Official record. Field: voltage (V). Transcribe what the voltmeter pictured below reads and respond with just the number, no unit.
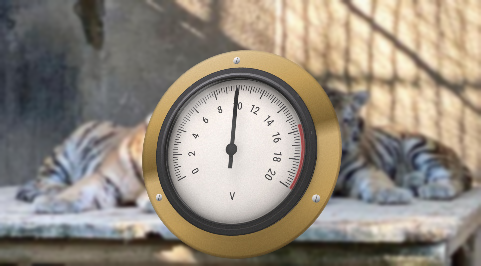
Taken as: 10
